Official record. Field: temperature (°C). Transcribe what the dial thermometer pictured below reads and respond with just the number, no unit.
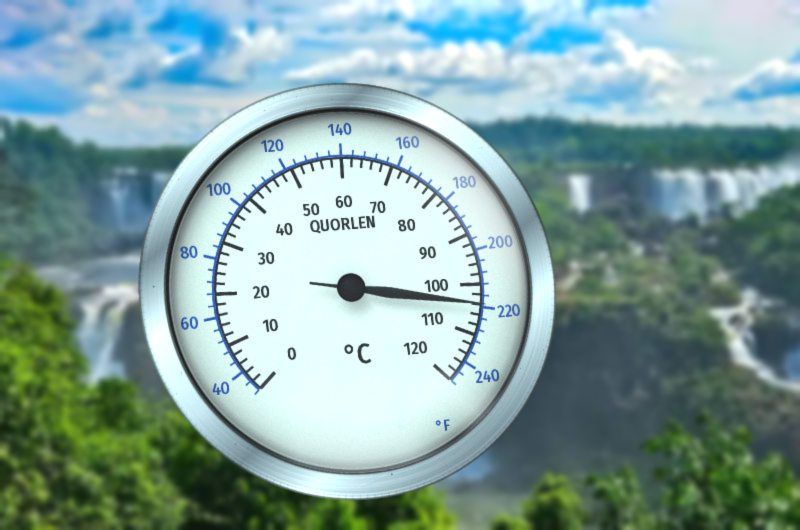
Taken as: 104
